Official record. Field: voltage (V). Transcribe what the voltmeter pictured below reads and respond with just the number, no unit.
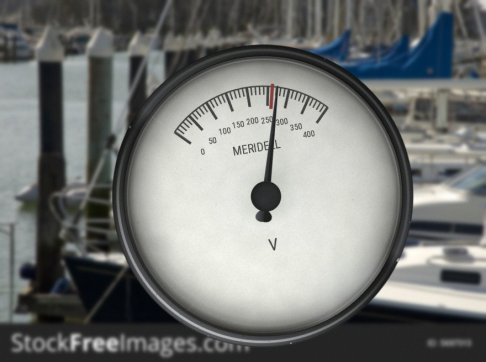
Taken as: 270
